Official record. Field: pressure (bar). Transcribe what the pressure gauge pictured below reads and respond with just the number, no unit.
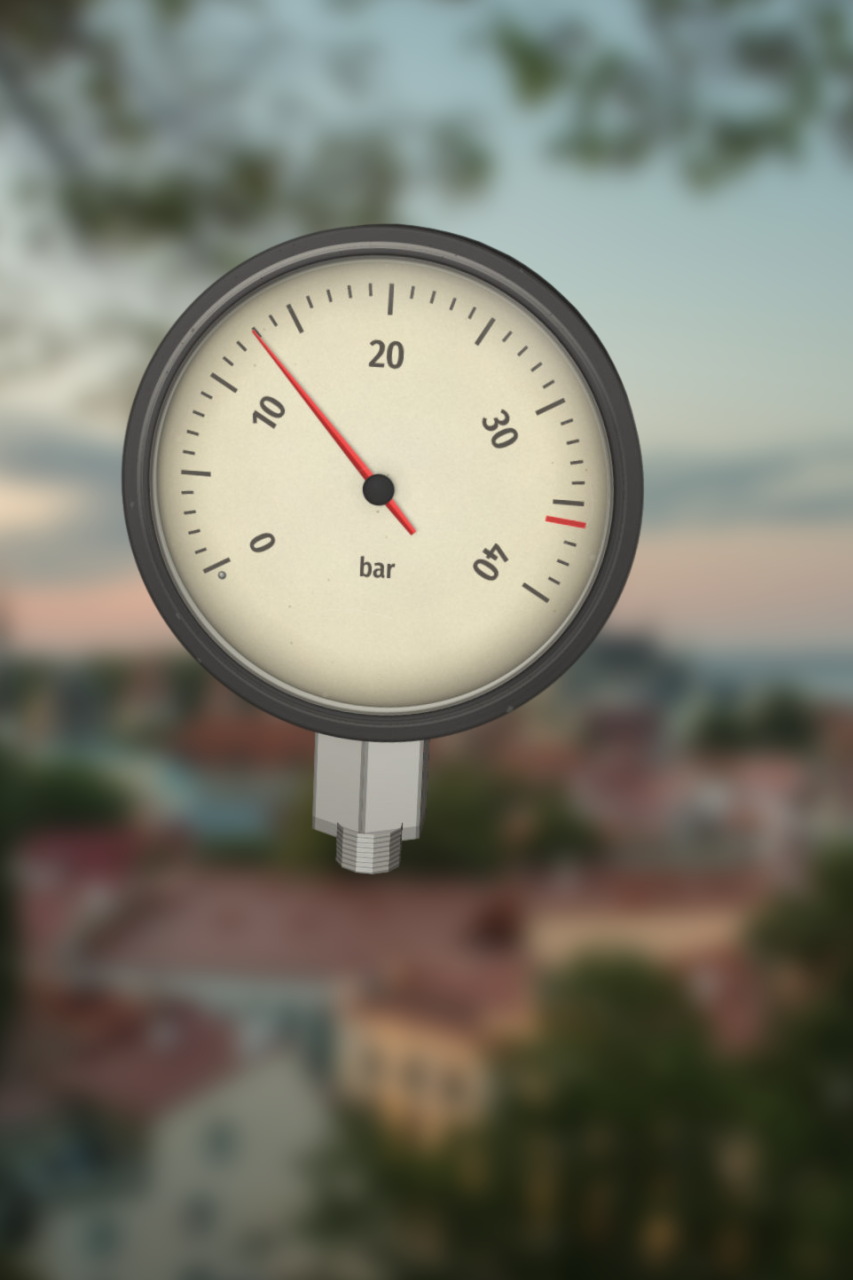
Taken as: 13
